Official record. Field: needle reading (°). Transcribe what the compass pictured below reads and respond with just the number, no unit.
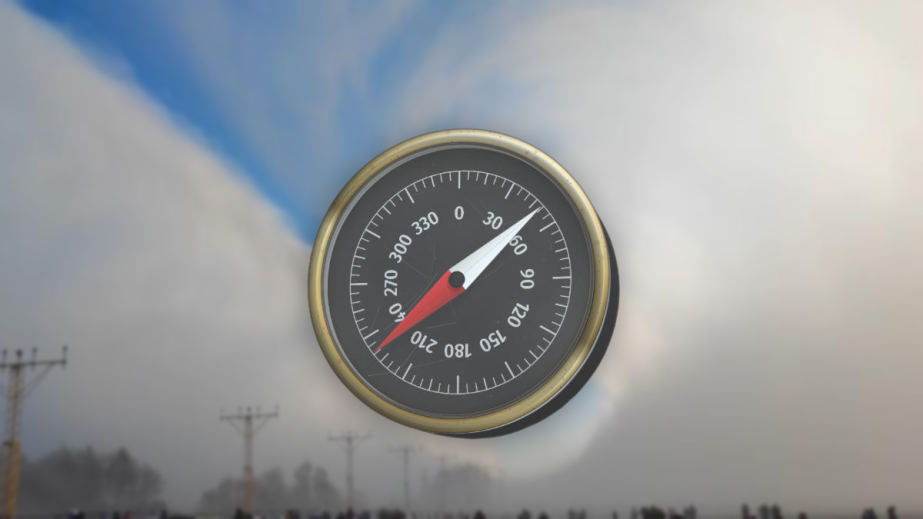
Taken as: 230
